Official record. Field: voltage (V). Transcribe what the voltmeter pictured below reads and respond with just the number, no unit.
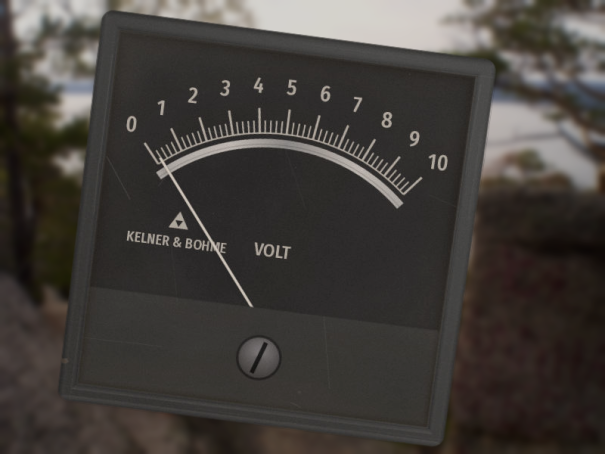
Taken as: 0.2
